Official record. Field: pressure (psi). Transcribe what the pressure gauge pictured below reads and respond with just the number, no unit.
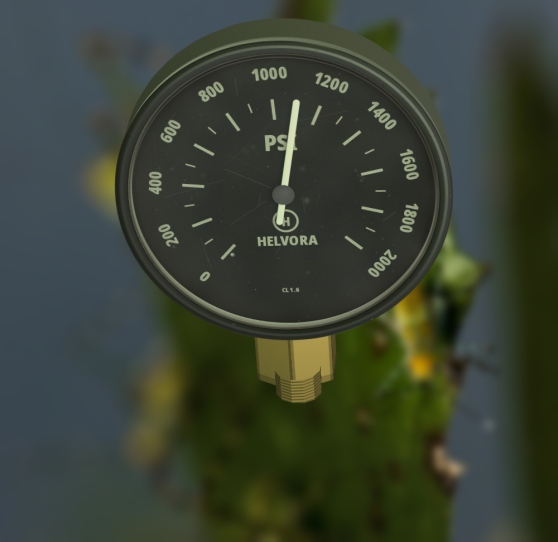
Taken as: 1100
